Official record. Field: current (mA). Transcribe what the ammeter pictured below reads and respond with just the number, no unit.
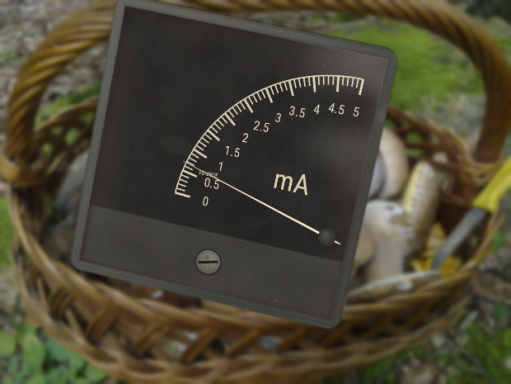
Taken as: 0.7
